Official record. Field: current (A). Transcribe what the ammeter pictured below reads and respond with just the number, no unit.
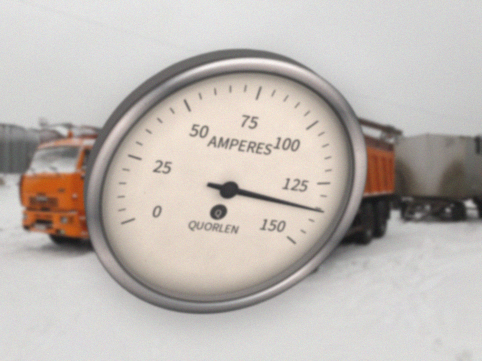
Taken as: 135
